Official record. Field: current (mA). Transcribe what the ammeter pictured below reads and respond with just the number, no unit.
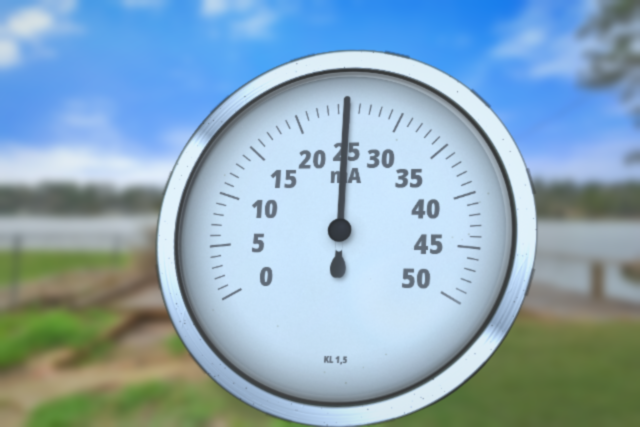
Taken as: 25
